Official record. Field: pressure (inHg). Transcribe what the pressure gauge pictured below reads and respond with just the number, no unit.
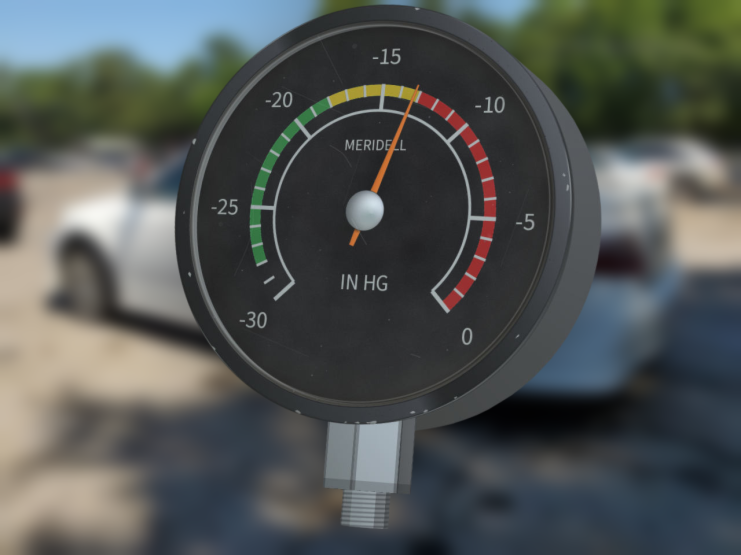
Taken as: -13
